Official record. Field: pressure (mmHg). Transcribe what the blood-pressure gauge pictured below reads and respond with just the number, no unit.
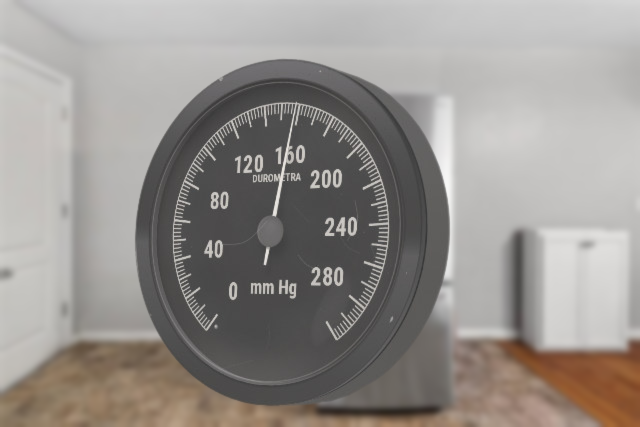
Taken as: 160
